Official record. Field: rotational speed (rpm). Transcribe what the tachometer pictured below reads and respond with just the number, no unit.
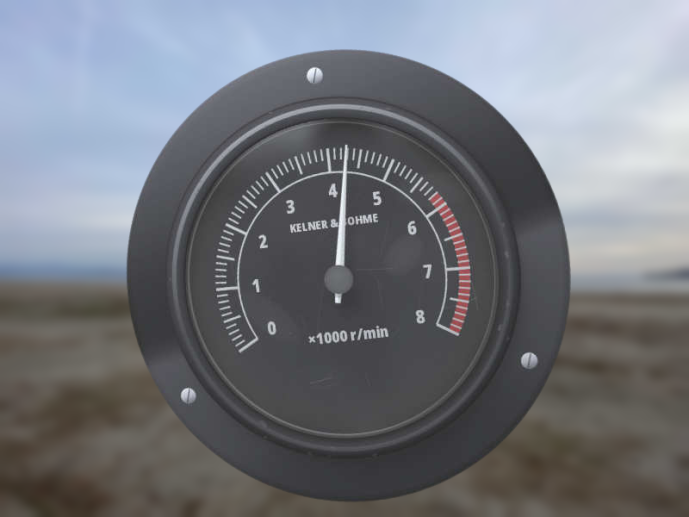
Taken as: 4300
